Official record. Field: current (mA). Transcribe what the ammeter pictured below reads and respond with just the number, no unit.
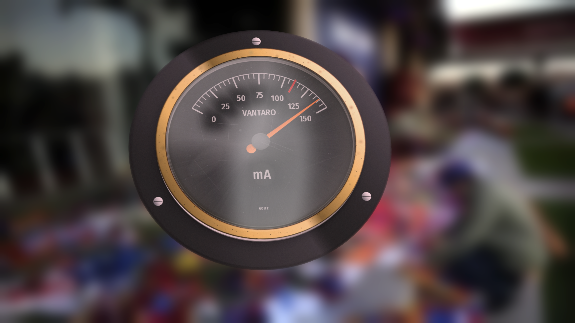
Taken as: 140
